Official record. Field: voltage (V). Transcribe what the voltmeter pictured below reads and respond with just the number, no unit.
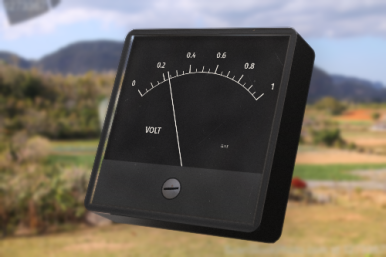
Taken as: 0.25
